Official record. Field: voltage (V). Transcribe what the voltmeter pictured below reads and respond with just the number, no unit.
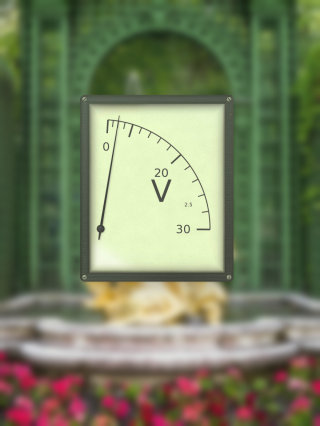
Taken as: 6
